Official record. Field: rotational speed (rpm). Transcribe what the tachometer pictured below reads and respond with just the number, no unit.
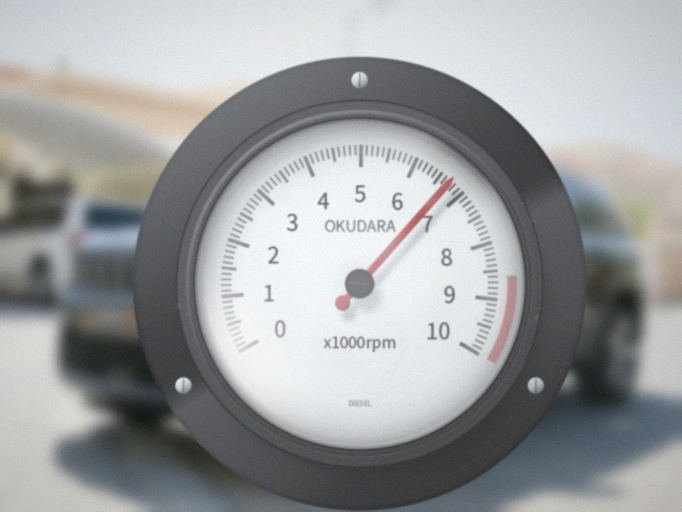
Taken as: 6700
